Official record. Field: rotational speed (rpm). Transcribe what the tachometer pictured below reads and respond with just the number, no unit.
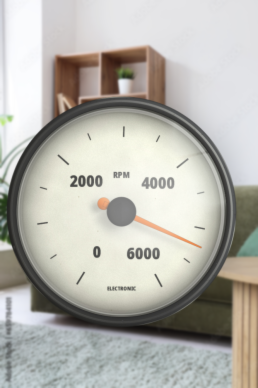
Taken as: 5250
